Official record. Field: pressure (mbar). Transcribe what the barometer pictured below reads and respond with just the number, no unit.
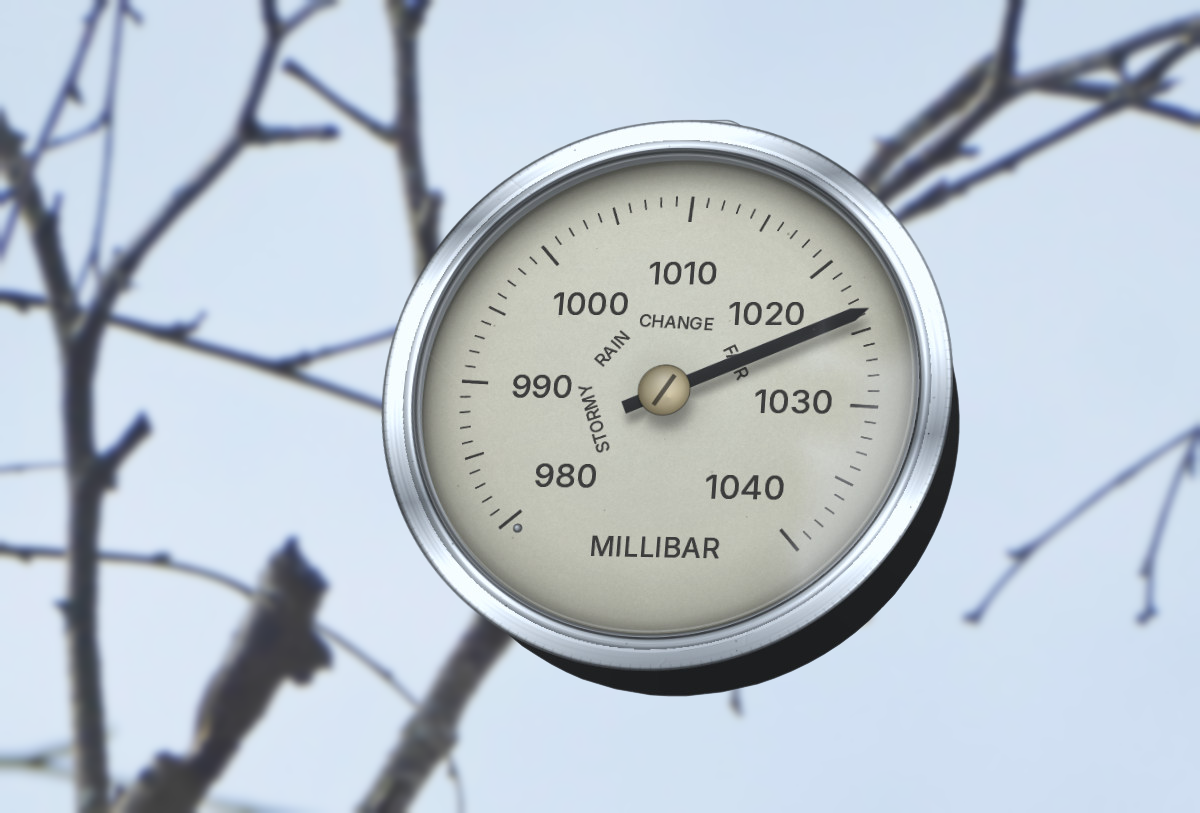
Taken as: 1024
